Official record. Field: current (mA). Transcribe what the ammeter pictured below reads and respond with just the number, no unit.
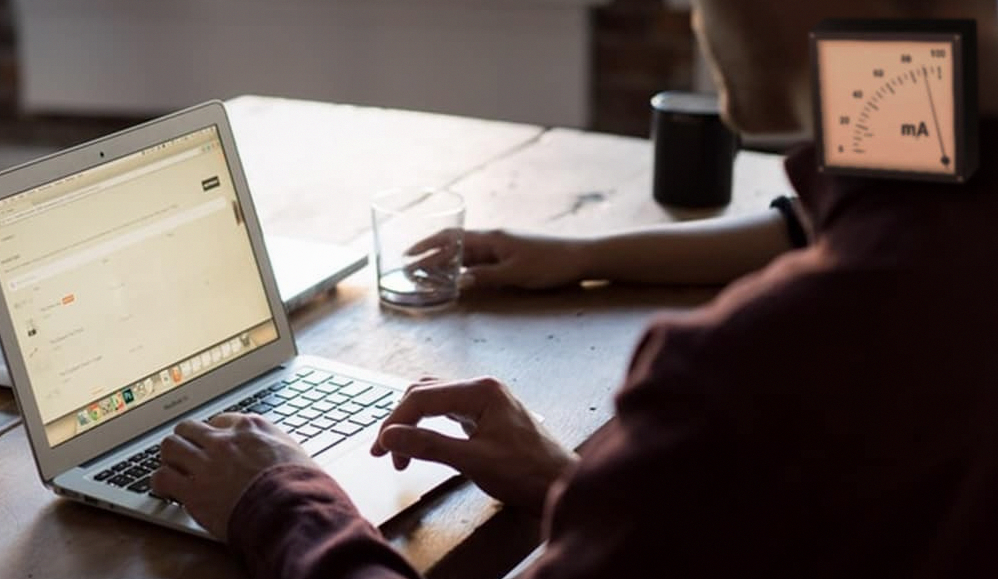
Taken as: 90
